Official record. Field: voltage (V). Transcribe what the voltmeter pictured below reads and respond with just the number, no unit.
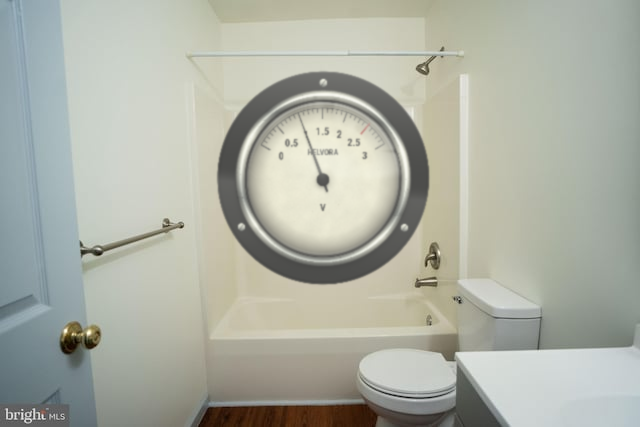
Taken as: 1
